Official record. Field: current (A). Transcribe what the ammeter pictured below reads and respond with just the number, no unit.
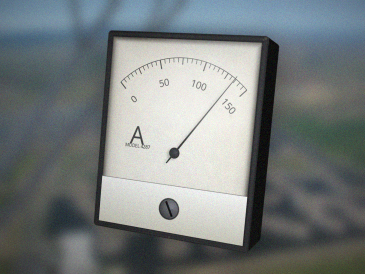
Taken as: 135
